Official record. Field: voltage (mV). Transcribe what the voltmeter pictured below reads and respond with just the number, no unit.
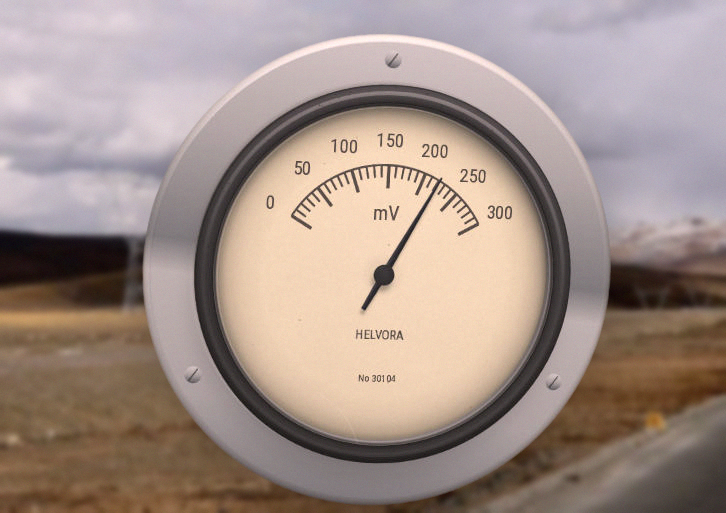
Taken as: 220
